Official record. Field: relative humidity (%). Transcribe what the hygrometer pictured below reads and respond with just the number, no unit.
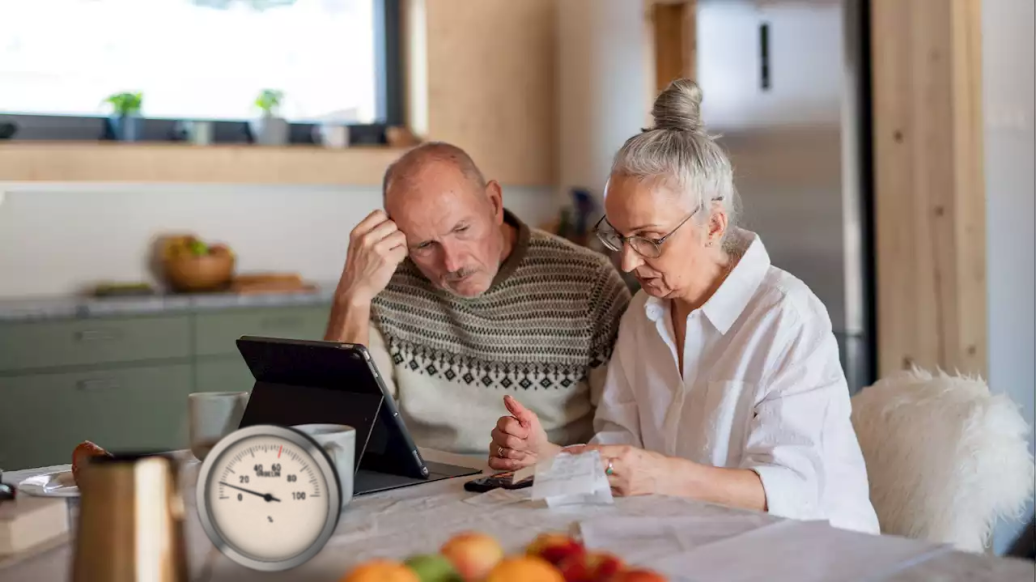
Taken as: 10
